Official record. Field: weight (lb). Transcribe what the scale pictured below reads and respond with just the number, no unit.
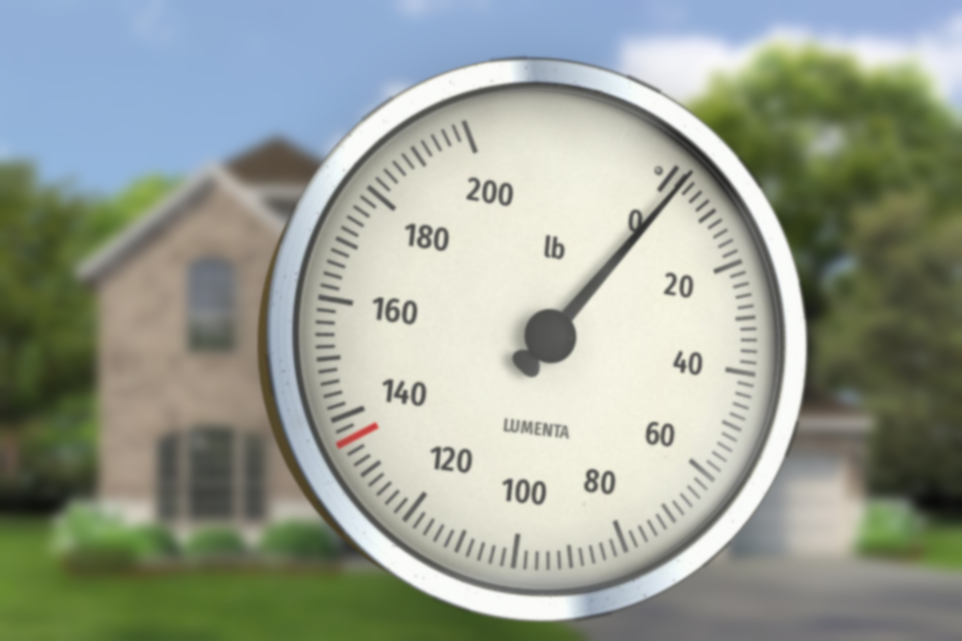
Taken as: 2
